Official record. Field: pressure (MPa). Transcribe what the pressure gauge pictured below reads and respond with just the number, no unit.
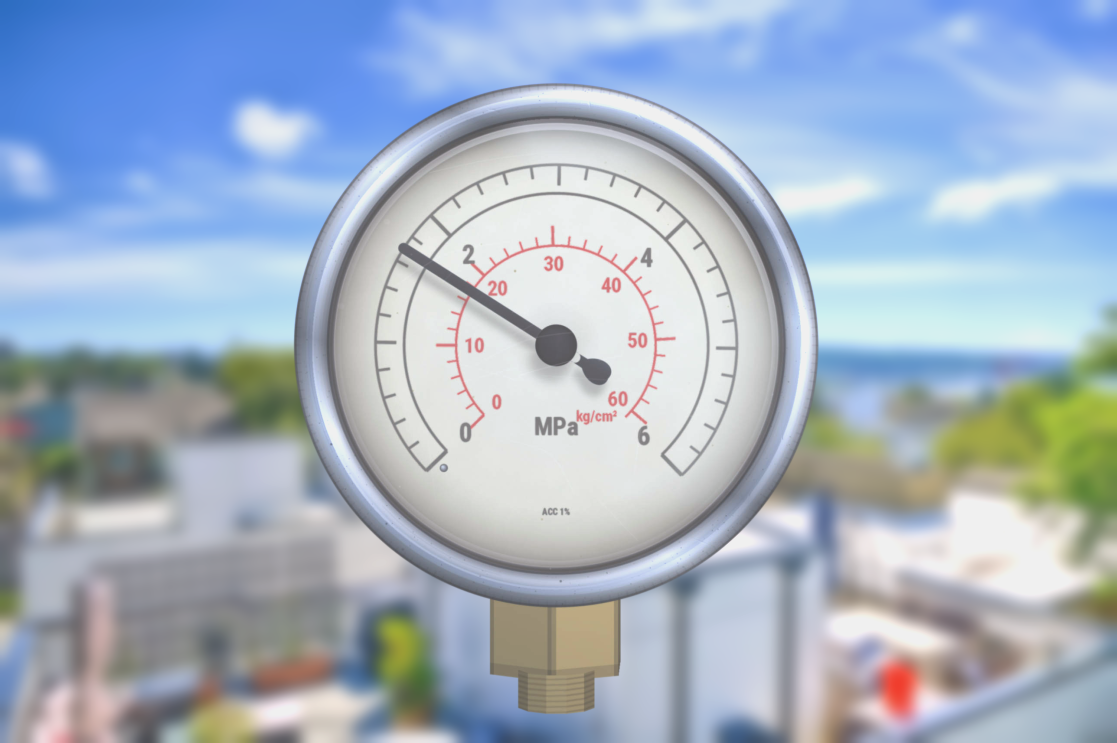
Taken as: 1.7
